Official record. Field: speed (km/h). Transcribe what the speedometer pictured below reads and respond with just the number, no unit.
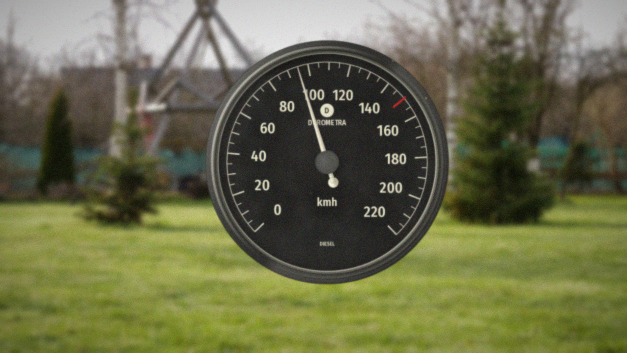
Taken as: 95
